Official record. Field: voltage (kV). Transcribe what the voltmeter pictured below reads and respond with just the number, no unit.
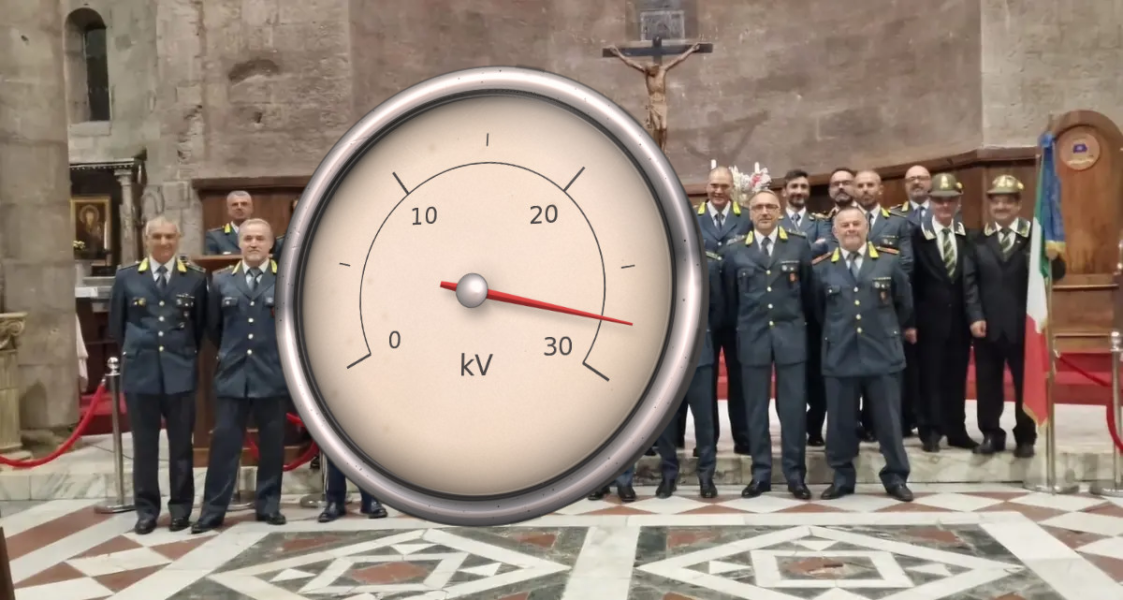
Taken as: 27.5
